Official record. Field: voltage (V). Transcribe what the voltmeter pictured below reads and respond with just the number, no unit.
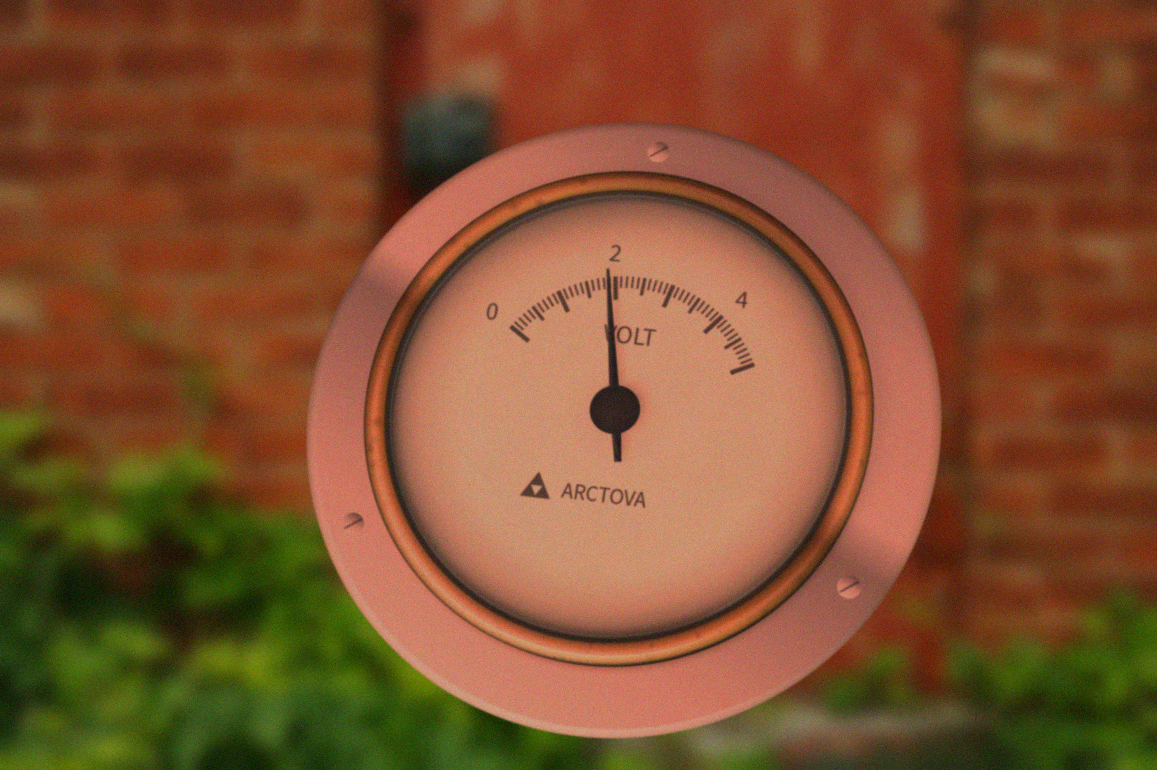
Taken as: 1.9
